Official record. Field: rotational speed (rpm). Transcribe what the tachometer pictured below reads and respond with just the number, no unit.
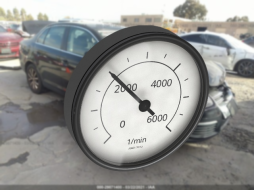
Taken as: 2000
